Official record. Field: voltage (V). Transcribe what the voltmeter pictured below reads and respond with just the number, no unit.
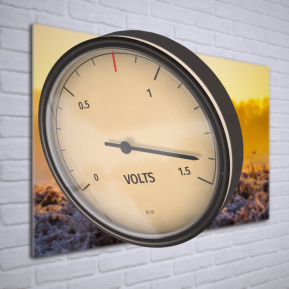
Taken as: 1.4
